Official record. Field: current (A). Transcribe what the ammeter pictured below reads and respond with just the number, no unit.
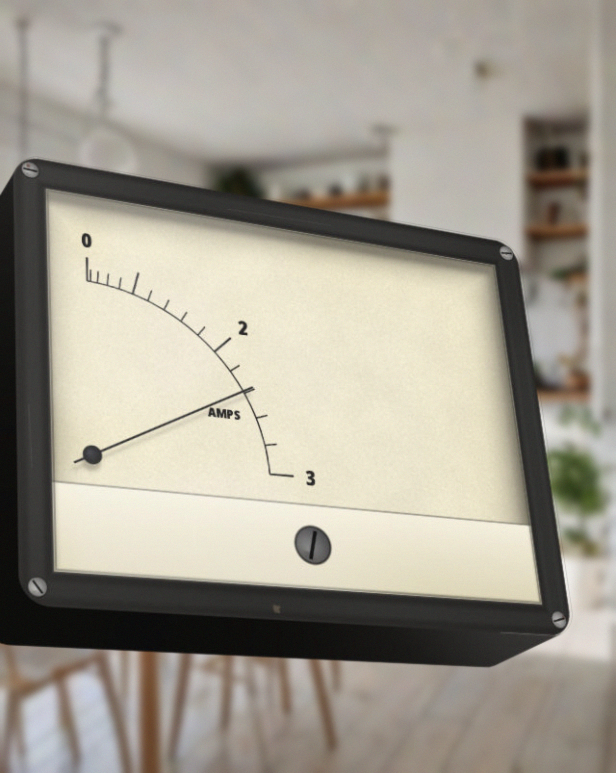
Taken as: 2.4
